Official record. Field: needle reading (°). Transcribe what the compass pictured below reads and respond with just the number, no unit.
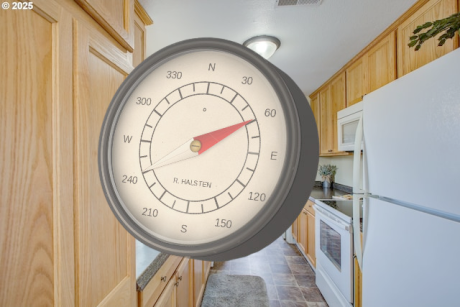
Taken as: 60
